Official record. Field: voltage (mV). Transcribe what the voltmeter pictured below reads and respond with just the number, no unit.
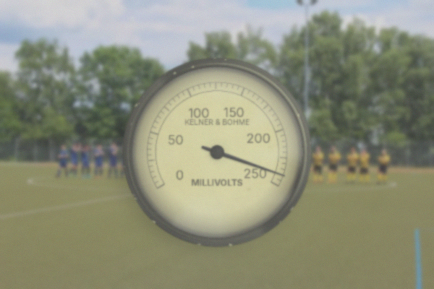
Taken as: 240
